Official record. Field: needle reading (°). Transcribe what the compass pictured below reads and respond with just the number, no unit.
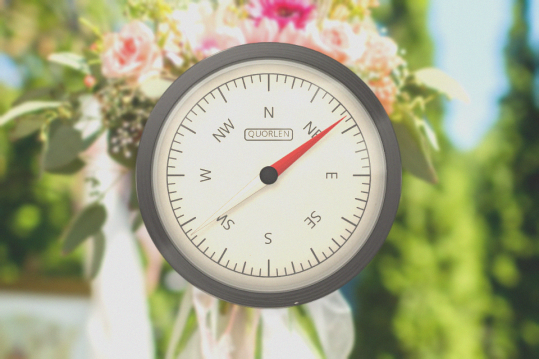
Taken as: 52.5
